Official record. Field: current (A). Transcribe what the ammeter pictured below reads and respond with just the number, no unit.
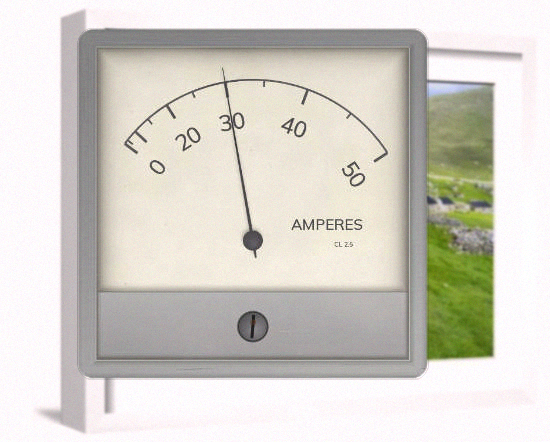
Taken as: 30
